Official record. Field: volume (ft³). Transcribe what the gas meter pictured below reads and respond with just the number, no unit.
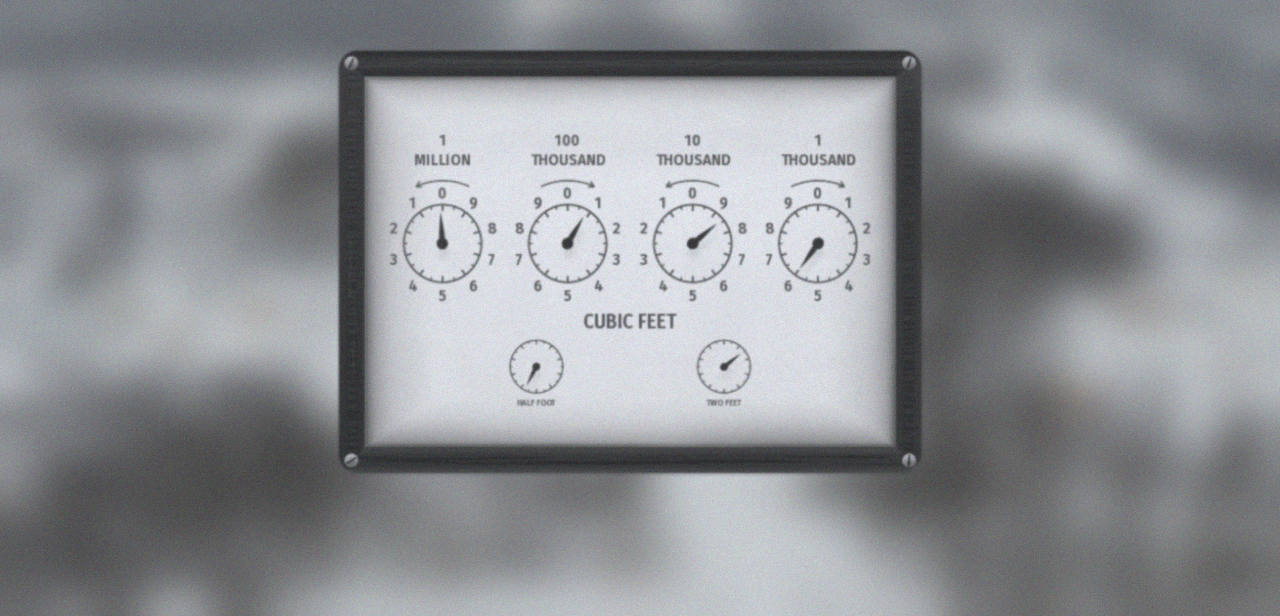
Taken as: 8600
